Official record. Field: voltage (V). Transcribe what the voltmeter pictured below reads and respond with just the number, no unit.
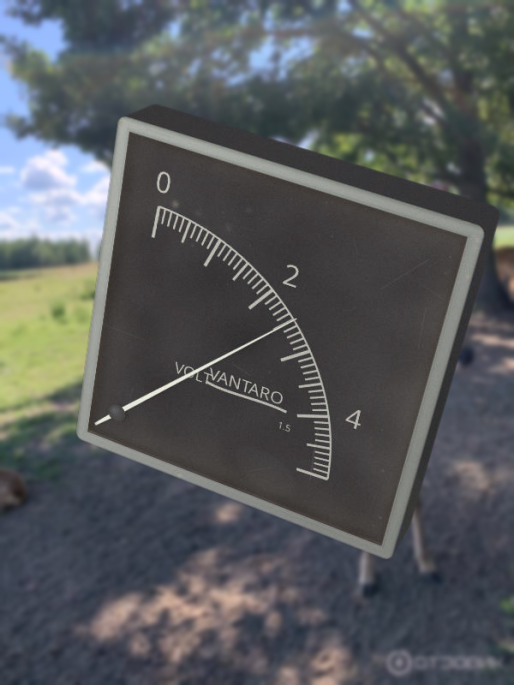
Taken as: 2.5
